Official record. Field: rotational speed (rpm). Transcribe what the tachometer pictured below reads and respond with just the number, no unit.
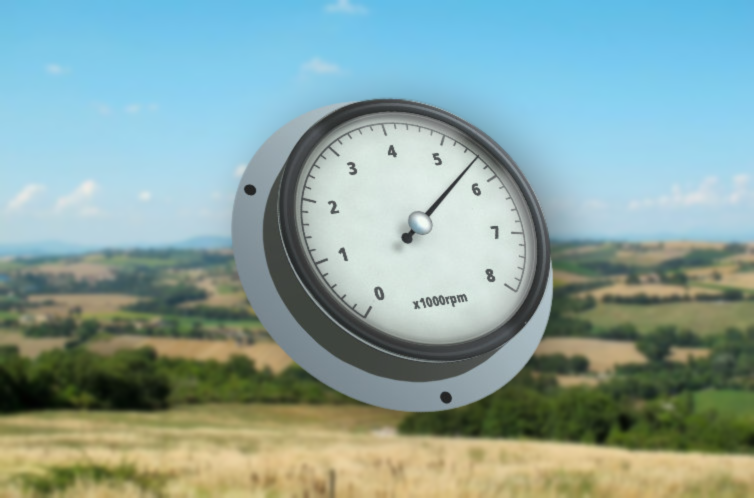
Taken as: 5600
